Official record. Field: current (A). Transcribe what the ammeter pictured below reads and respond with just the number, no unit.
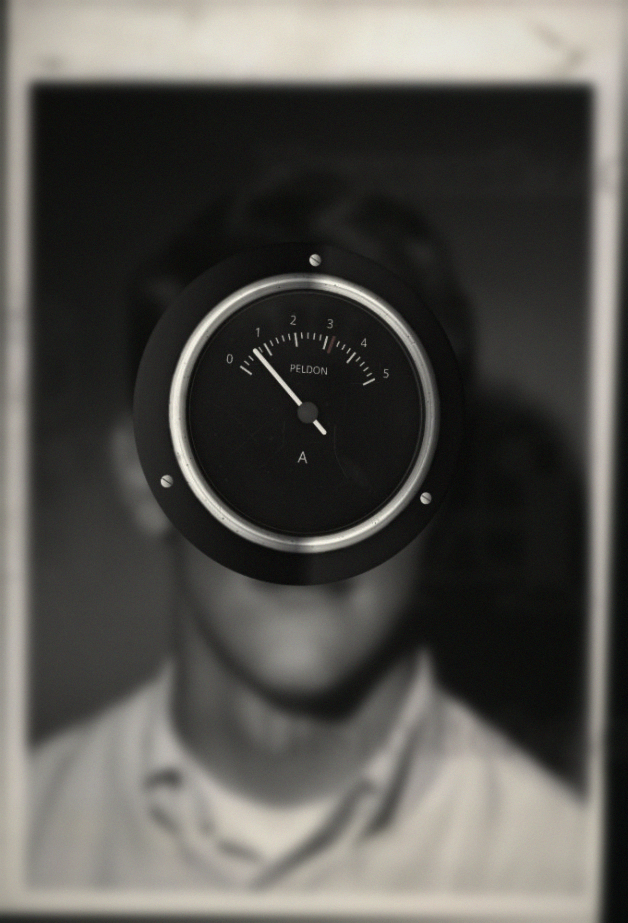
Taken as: 0.6
